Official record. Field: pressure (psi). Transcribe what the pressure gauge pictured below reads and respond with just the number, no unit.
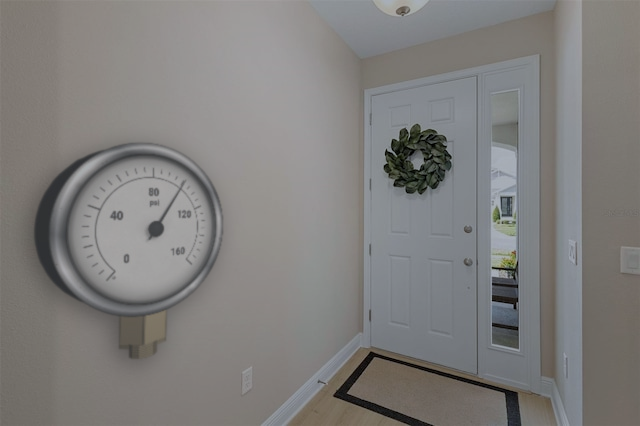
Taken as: 100
